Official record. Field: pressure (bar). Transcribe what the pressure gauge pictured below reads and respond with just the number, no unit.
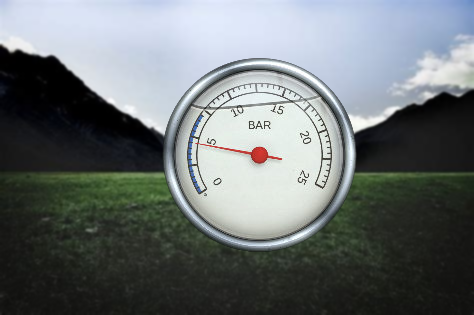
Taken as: 4.5
